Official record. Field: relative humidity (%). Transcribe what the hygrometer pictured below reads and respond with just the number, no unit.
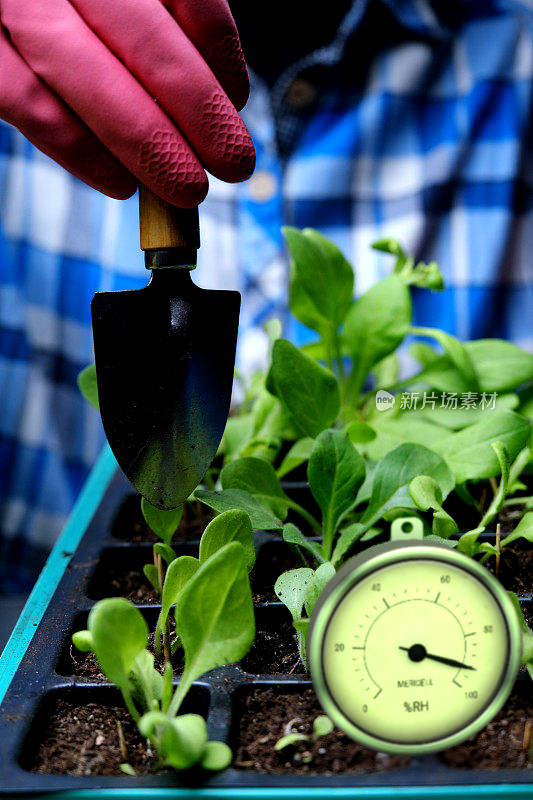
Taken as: 92
